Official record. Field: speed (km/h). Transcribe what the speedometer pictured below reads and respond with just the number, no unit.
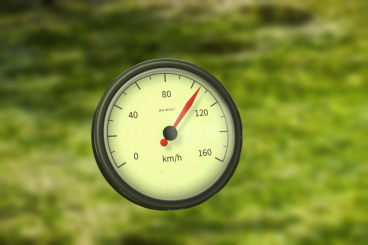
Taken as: 105
